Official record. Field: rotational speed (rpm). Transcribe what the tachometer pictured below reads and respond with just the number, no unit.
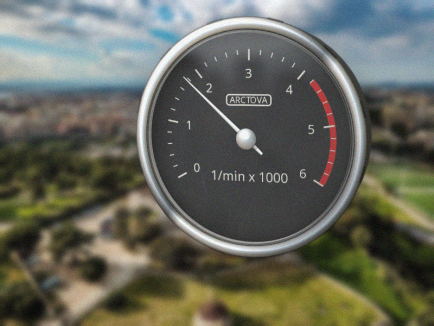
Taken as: 1800
